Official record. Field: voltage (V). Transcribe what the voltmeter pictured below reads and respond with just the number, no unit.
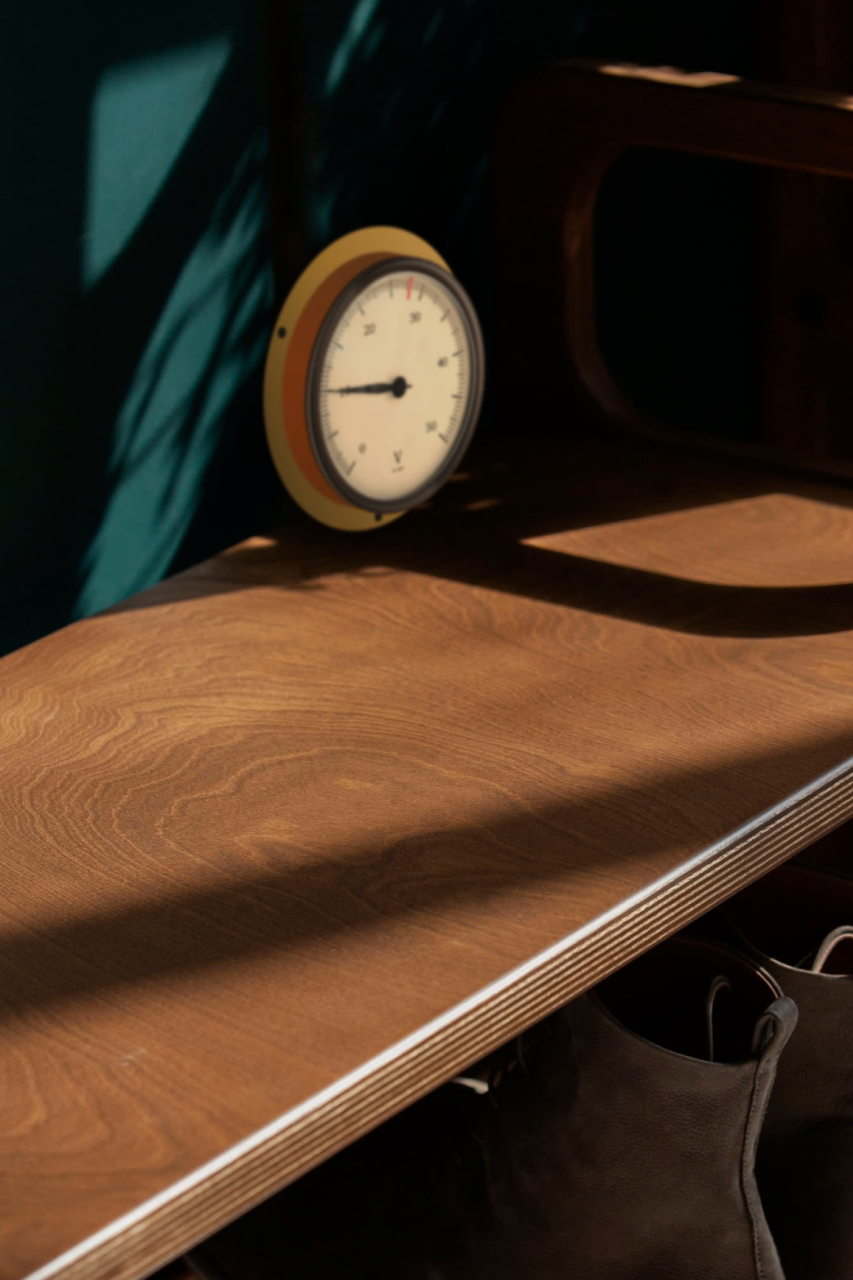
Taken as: 10
